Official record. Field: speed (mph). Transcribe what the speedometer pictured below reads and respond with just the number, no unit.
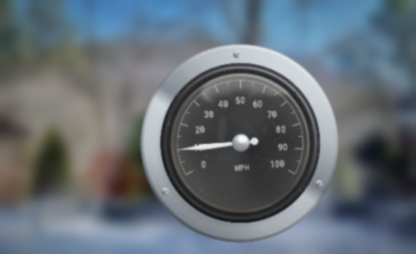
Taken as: 10
